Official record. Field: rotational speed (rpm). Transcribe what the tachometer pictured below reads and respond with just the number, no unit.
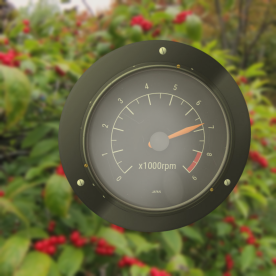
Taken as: 6750
